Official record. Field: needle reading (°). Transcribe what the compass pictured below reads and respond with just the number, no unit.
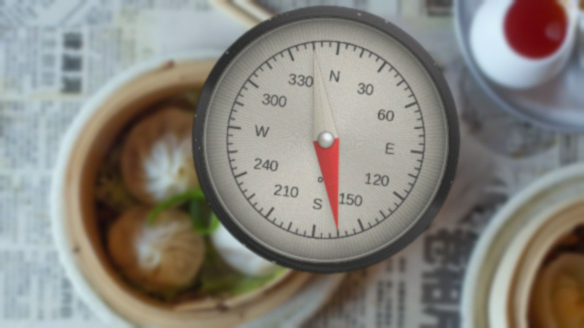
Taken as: 165
